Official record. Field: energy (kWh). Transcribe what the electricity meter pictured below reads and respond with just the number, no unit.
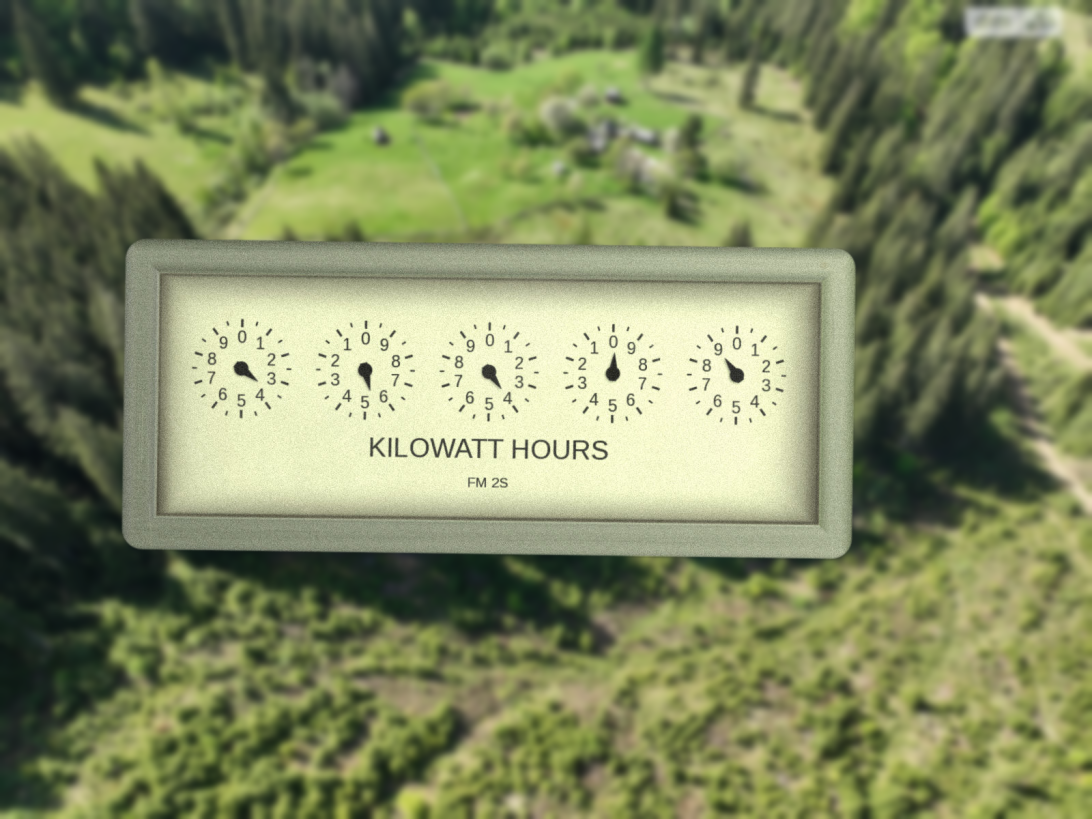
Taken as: 35399
